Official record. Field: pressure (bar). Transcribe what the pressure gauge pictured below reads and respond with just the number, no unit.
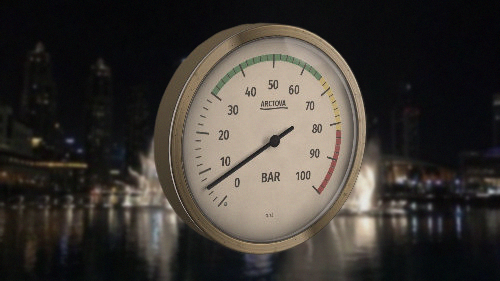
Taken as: 6
